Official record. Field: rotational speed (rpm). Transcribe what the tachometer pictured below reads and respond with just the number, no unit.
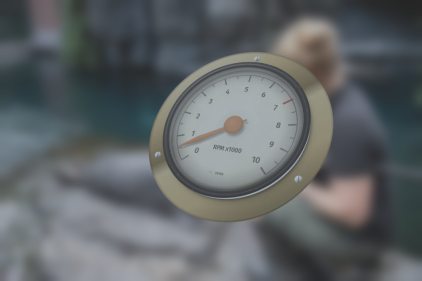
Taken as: 500
